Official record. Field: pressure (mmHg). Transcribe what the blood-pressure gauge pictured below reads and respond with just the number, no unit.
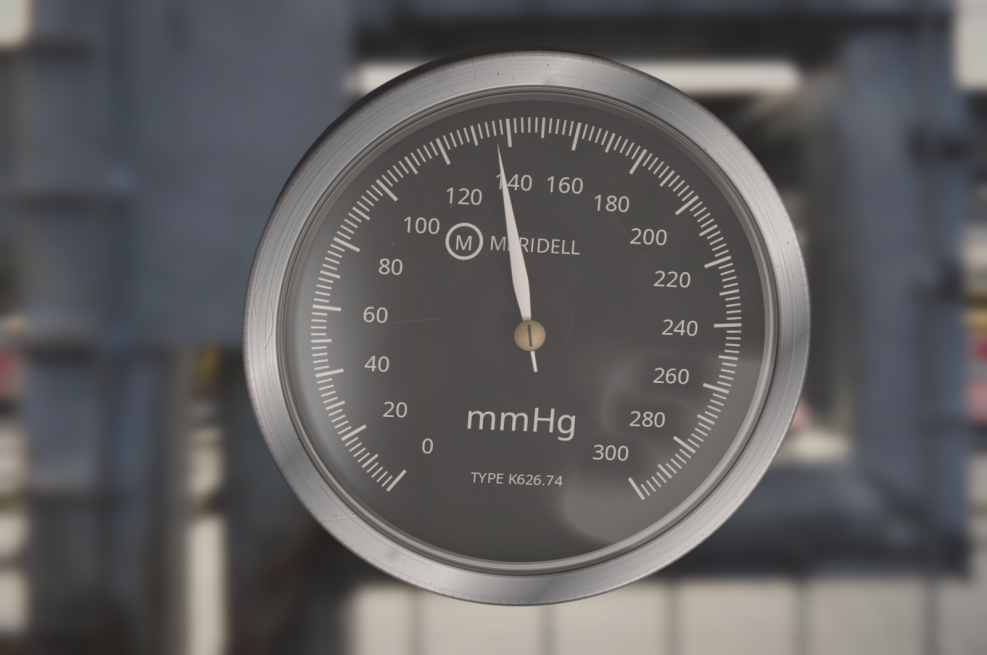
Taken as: 136
